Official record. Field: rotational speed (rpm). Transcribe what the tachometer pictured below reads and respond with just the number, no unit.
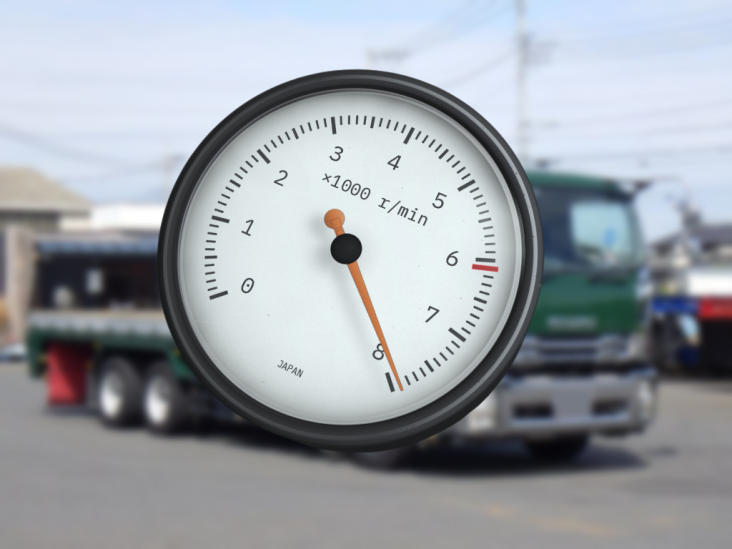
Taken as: 7900
